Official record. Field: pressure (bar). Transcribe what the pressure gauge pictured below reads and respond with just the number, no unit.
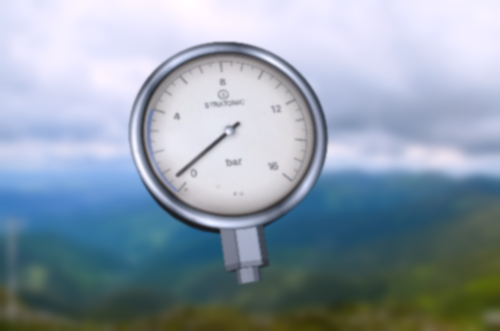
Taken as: 0.5
